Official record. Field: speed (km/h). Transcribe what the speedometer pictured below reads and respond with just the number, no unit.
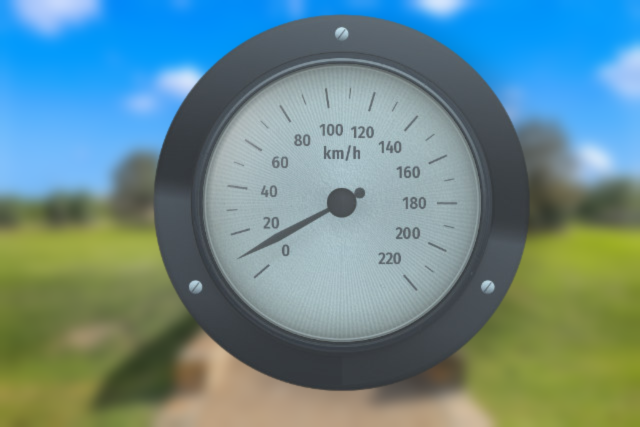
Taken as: 10
